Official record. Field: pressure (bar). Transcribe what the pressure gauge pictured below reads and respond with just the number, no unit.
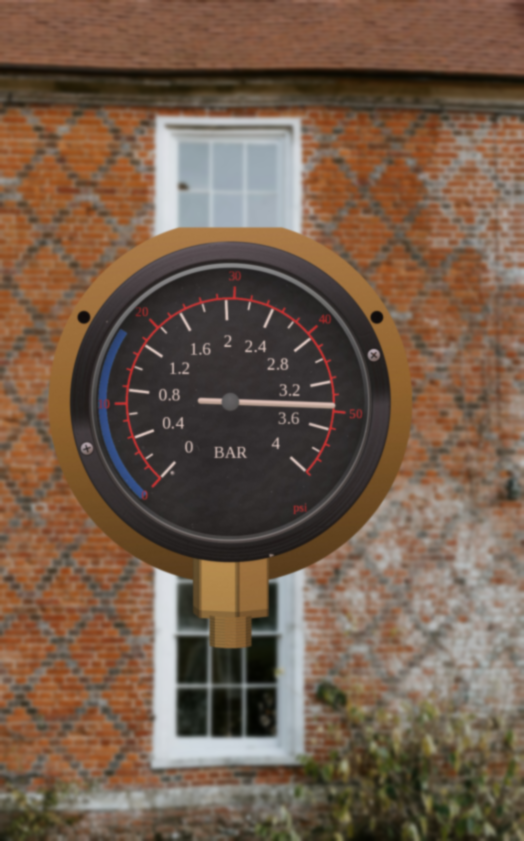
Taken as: 3.4
